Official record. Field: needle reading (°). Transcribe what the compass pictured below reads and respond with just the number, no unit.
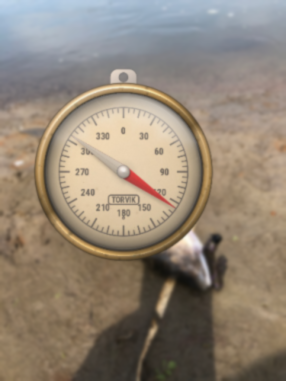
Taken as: 125
